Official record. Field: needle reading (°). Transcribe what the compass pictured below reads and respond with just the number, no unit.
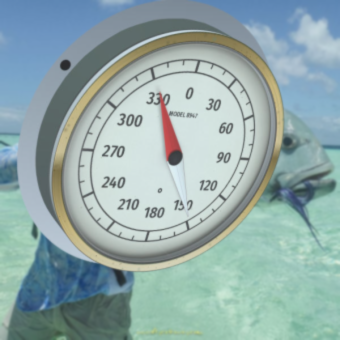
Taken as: 330
